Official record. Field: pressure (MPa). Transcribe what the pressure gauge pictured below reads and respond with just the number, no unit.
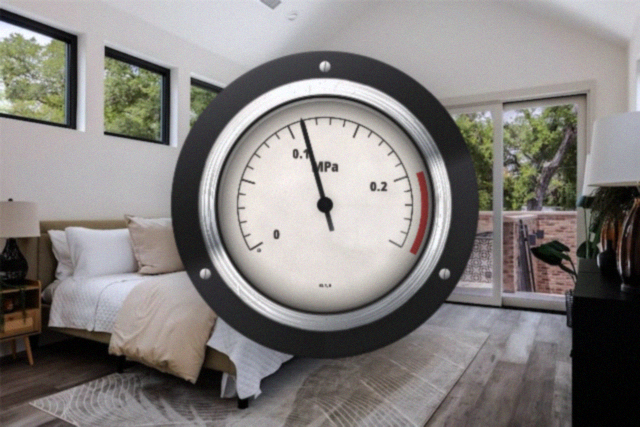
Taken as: 0.11
